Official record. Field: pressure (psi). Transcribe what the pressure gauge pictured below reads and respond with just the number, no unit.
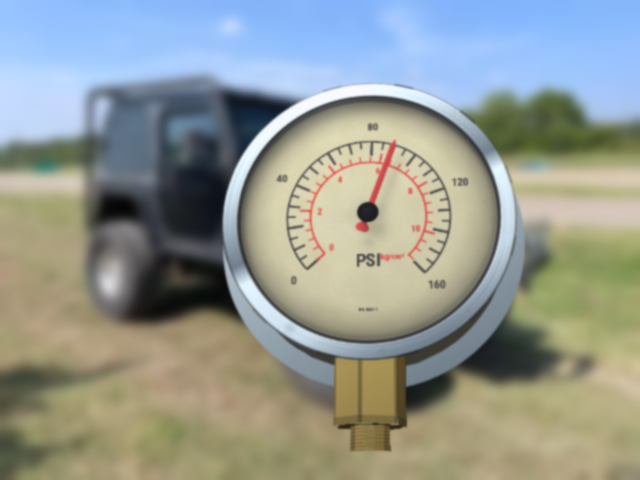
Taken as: 90
